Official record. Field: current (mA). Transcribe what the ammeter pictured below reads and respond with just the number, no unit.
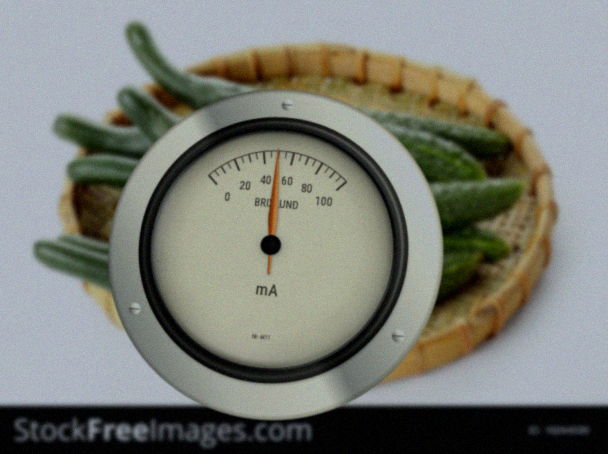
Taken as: 50
